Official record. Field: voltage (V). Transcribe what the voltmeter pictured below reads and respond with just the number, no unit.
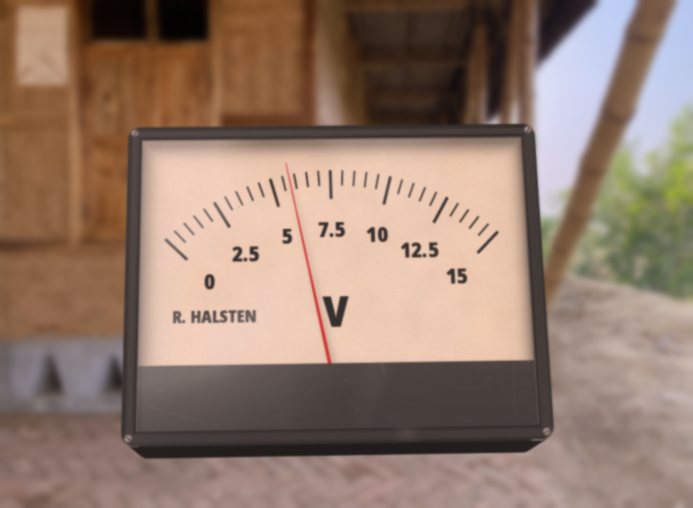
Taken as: 5.75
